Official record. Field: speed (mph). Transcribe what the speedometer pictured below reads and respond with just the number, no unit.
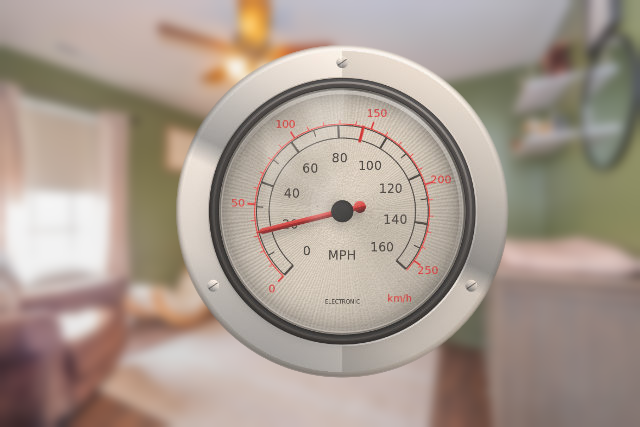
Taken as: 20
